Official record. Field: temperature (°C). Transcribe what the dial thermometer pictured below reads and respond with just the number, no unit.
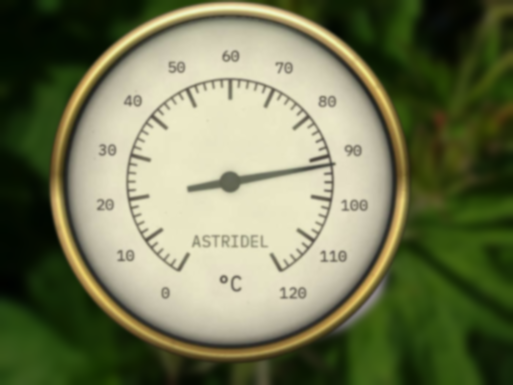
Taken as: 92
